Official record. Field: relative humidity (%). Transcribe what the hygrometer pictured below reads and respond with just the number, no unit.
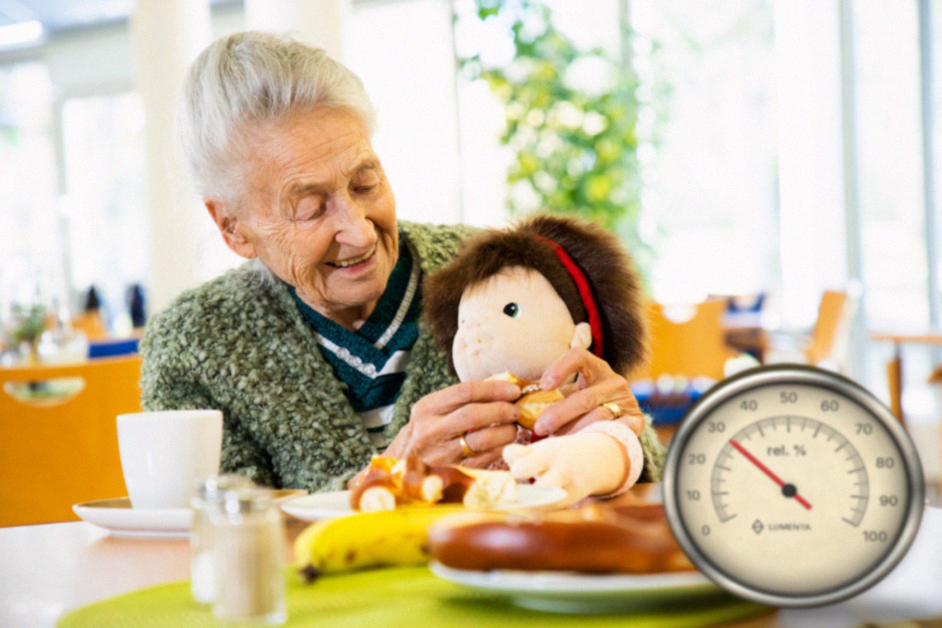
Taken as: 30
